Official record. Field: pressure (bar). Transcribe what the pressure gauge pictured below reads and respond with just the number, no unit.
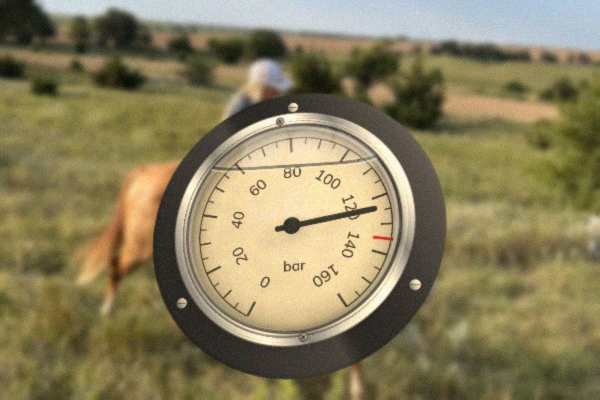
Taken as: 125
